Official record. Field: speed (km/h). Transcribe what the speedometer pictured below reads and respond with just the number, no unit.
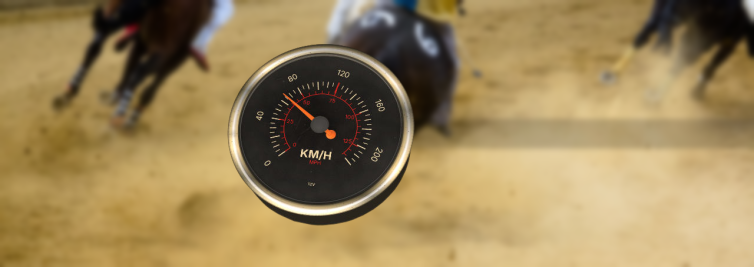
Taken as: 65
